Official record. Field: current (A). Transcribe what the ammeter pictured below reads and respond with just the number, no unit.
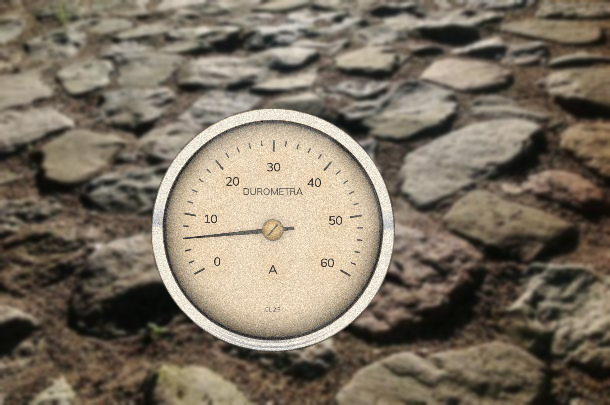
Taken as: 6
